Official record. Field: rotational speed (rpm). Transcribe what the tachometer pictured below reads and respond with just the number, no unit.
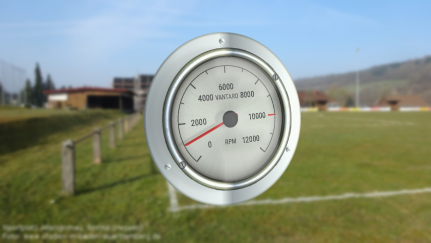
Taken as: 1000
